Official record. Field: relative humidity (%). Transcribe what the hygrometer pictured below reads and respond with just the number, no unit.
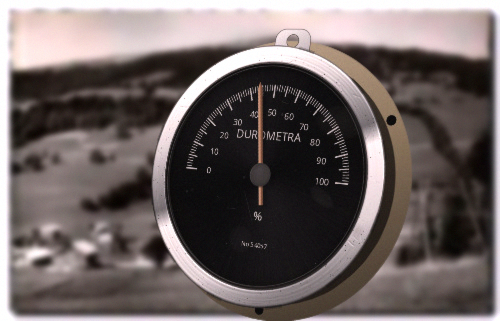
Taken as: 45
